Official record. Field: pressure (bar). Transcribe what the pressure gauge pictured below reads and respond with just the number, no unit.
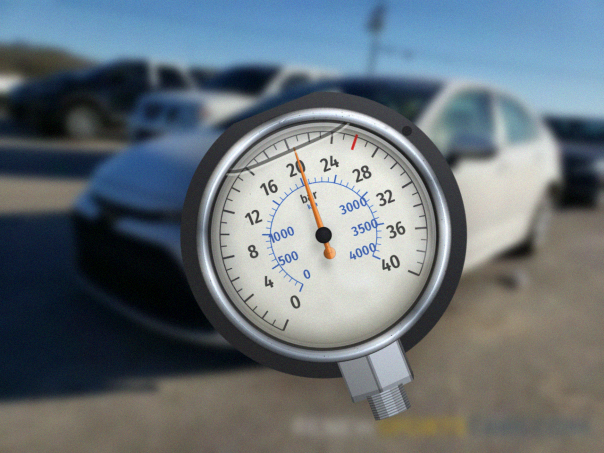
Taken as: 20.5
